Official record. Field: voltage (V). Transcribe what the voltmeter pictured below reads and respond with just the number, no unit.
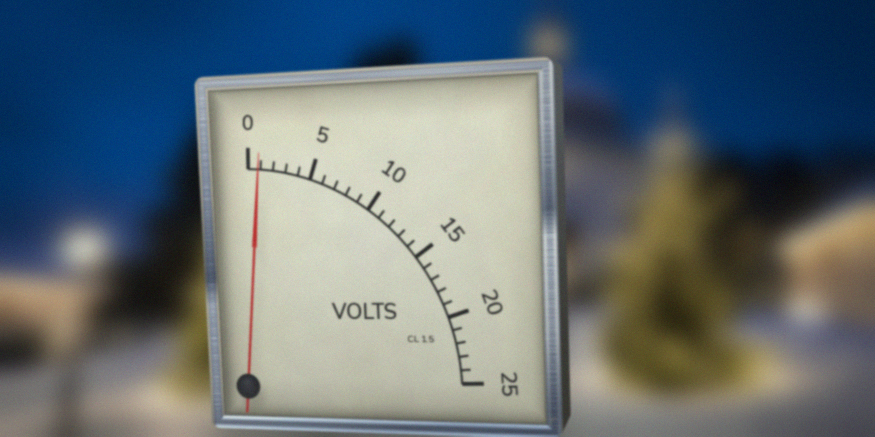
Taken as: 1
